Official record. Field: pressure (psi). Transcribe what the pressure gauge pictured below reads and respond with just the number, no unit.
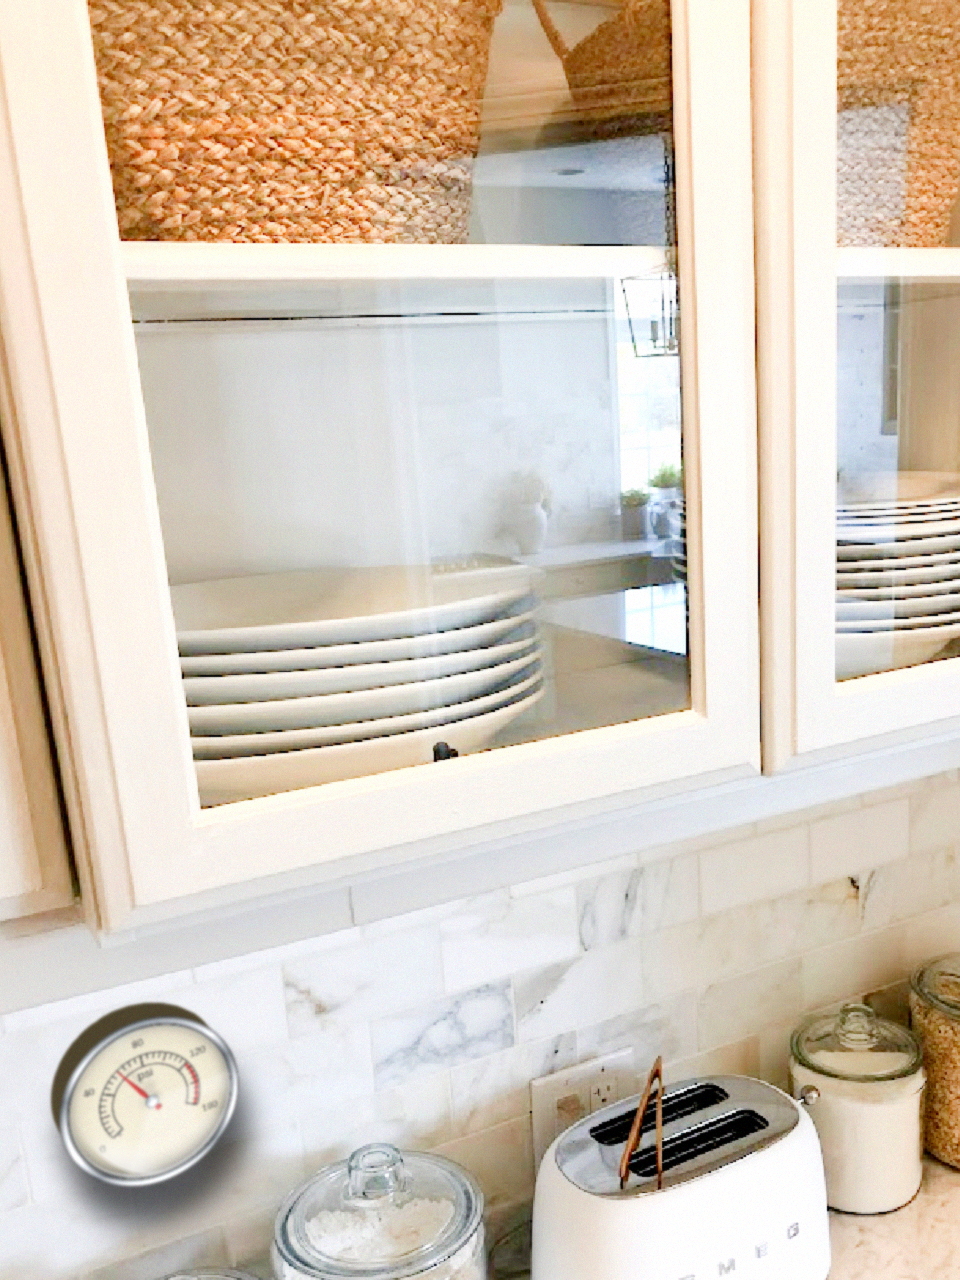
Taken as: 60
